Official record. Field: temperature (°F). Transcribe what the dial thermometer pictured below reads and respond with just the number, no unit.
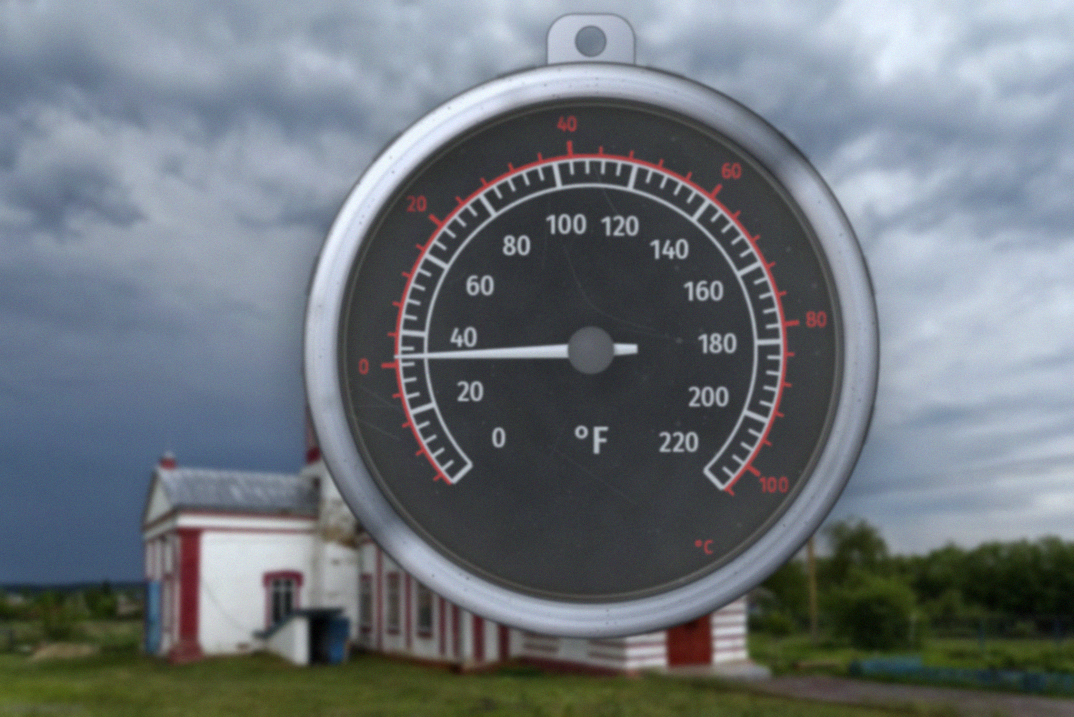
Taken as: 34
